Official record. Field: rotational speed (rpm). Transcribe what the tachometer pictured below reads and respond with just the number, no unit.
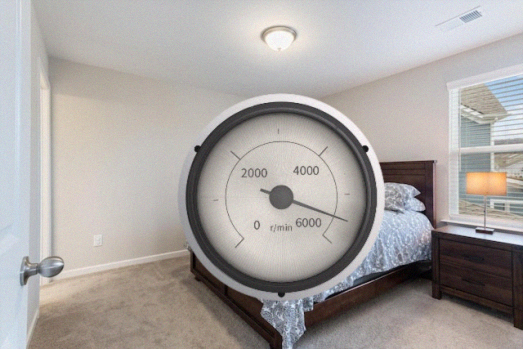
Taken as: 5500
